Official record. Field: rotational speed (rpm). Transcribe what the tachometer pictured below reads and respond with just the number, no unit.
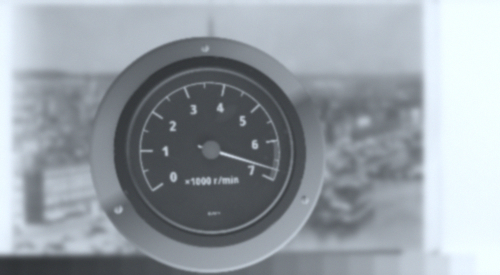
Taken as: 6750
